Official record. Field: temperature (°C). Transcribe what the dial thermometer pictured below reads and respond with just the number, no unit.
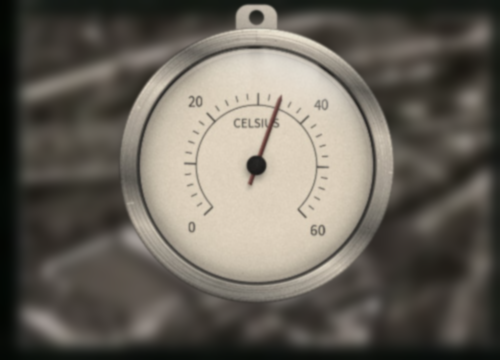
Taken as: 34
